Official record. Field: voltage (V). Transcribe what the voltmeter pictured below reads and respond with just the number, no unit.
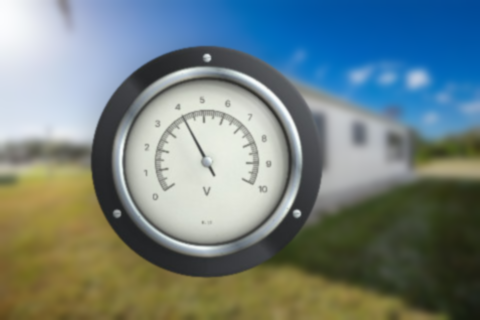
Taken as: 4
